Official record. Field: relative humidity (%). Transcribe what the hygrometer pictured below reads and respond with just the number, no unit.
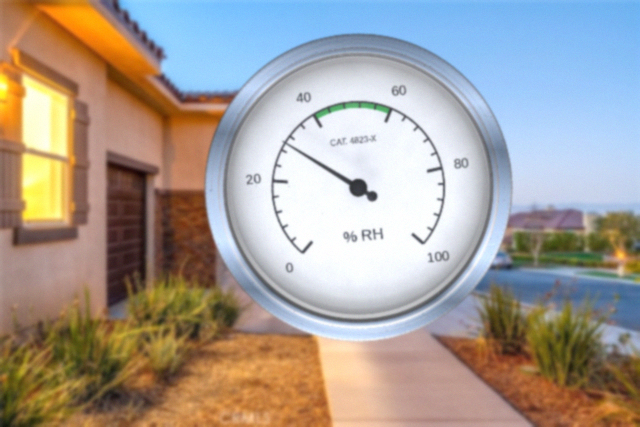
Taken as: 30
